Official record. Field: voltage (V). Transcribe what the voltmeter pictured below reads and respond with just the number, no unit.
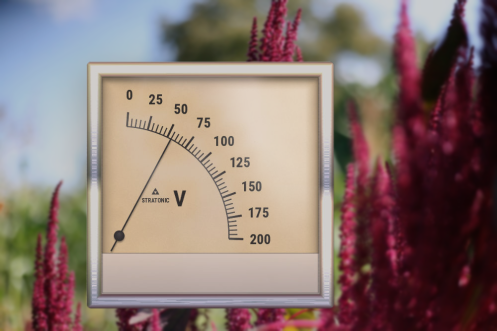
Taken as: 55
